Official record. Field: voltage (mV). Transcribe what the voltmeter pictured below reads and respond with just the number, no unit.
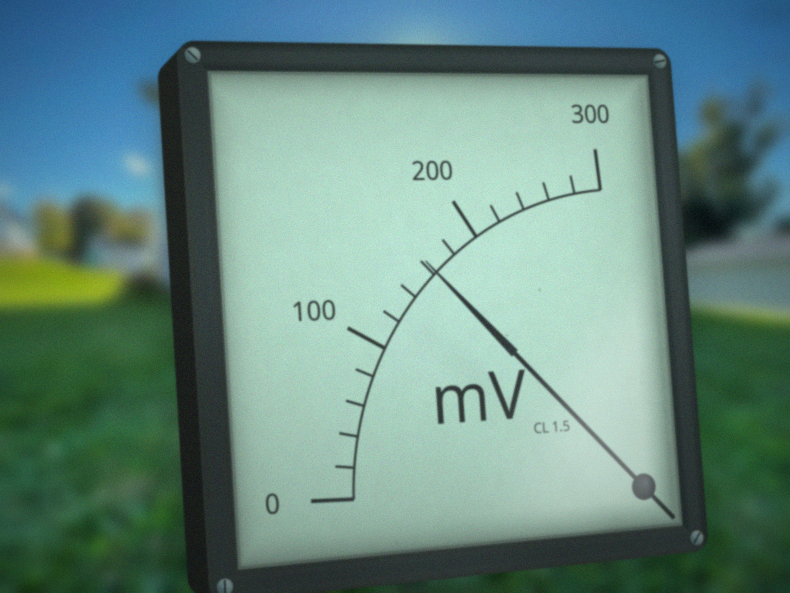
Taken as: 160
